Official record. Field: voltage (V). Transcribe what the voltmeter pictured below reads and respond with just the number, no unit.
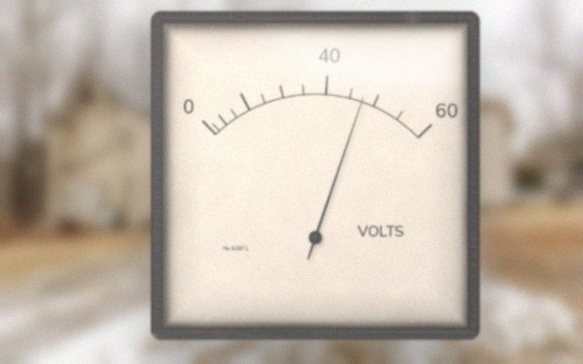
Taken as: 47.5
